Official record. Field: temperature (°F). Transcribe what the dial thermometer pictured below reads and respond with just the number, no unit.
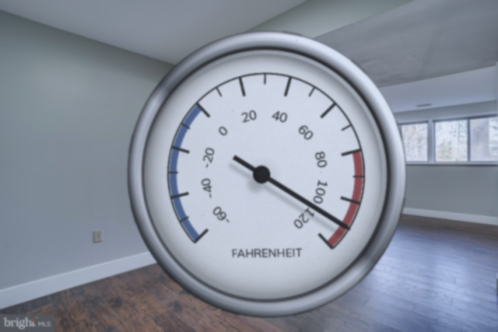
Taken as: 110
